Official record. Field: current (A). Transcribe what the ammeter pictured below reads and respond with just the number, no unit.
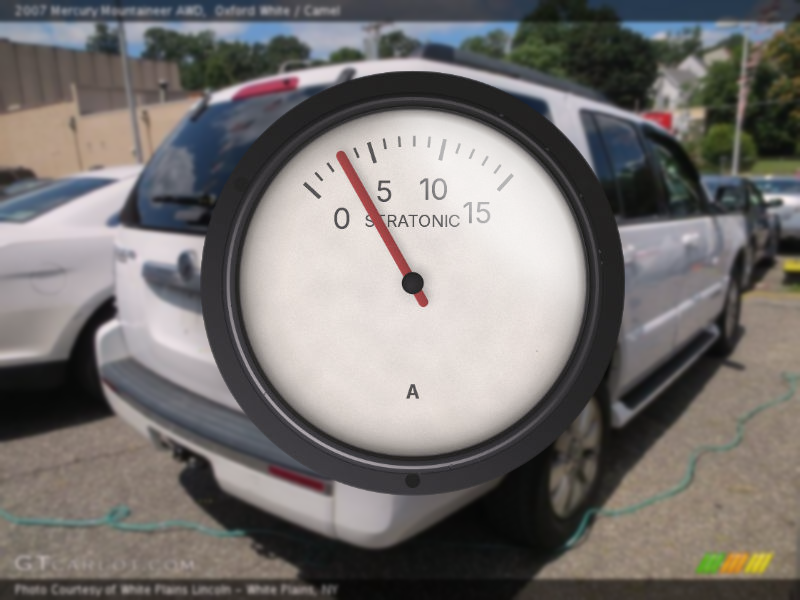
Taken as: 3
